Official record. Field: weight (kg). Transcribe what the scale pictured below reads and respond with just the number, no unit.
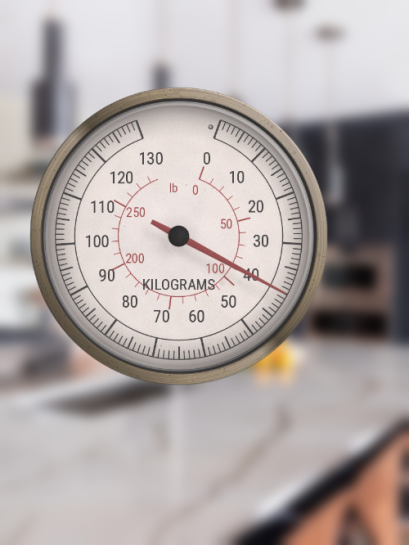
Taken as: 40
